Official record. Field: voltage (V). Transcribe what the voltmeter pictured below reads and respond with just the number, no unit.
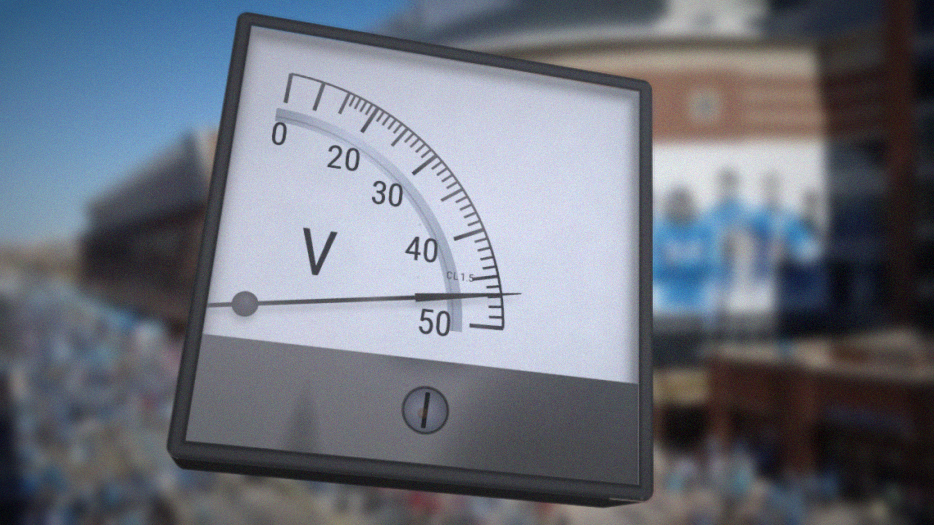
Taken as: 47
